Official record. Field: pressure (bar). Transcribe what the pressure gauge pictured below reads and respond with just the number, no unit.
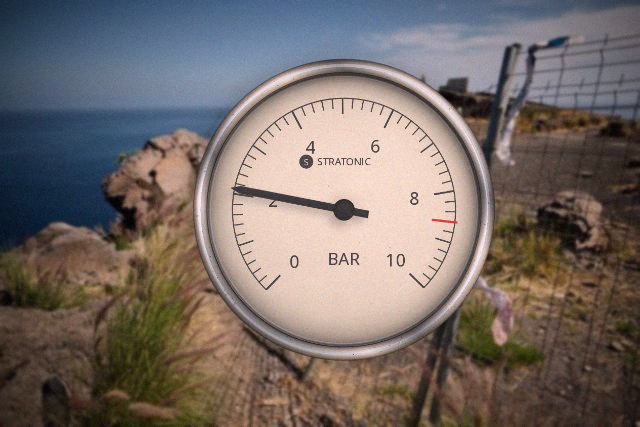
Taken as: 2.1
